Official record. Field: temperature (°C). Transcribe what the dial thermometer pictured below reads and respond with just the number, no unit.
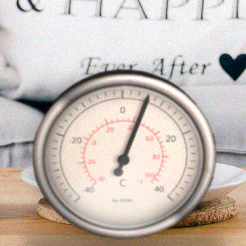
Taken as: 6
